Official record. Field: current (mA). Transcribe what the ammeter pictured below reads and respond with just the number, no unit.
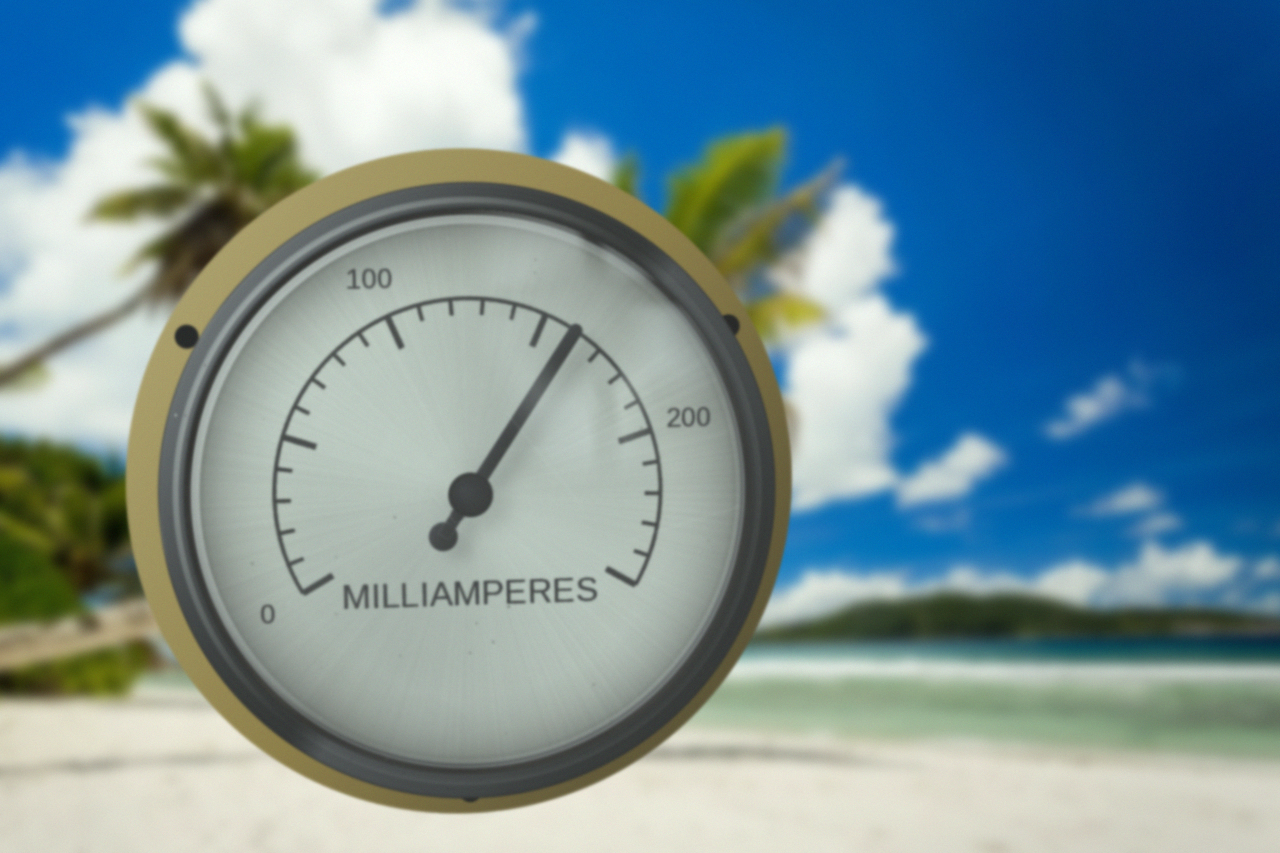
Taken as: 160
